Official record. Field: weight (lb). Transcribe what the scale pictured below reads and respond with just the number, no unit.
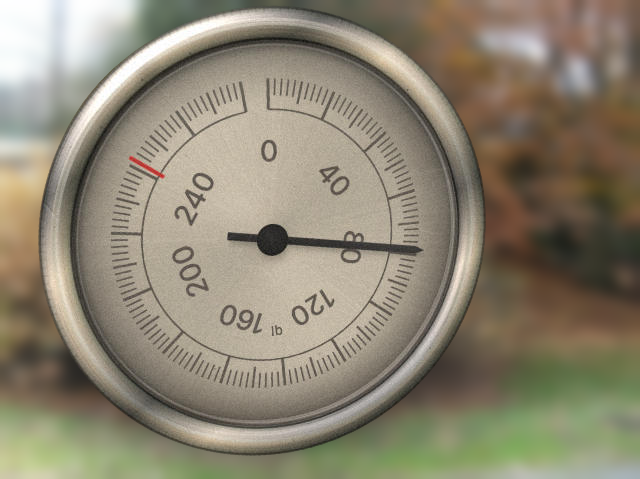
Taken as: 78
